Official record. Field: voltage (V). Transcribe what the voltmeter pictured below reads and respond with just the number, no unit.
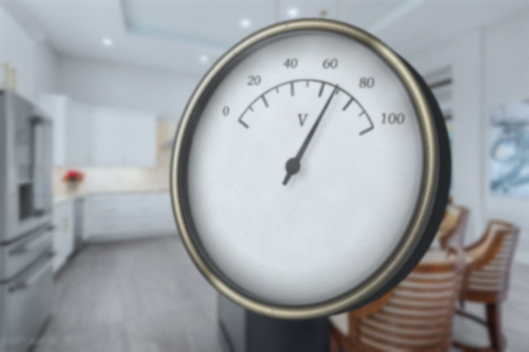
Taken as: 70
